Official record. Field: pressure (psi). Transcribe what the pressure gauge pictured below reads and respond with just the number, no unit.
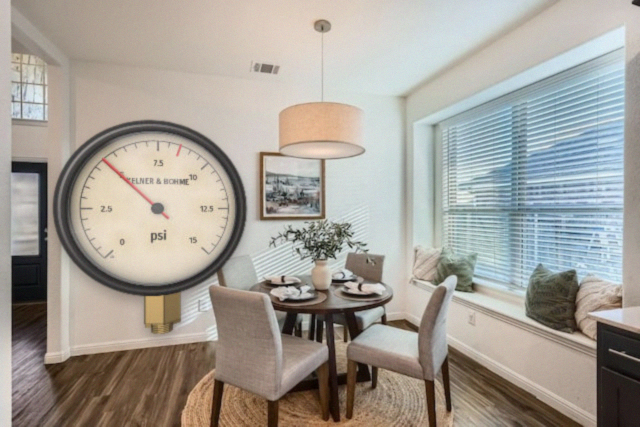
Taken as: 5
